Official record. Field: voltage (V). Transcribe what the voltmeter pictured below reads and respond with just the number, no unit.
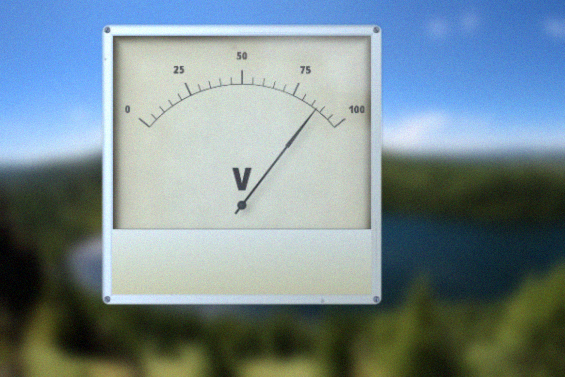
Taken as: 87.5
